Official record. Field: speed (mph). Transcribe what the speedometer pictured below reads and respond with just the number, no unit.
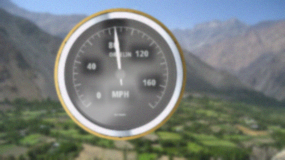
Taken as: 85
